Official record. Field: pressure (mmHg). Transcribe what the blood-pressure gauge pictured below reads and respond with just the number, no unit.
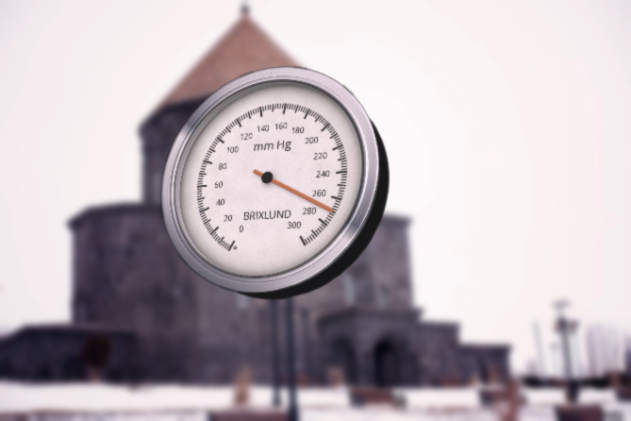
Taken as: 270
